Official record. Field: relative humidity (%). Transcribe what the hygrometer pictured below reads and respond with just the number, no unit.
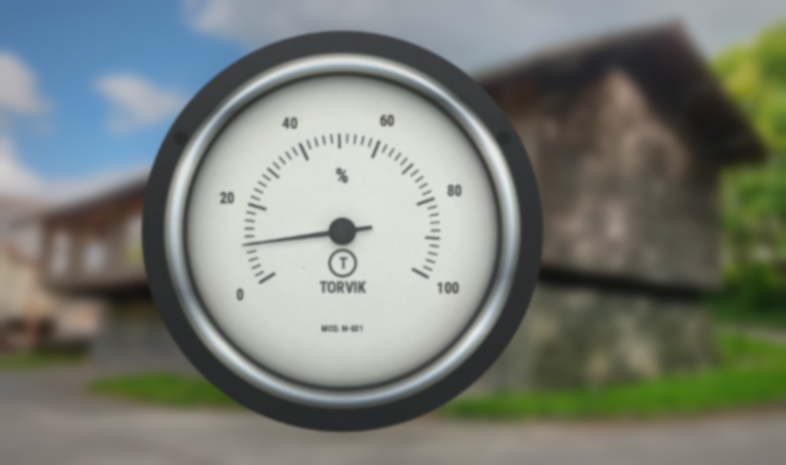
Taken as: 10
